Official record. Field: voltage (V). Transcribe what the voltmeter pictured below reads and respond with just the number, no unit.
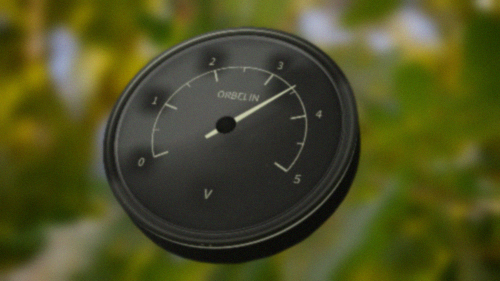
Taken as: 3.5
